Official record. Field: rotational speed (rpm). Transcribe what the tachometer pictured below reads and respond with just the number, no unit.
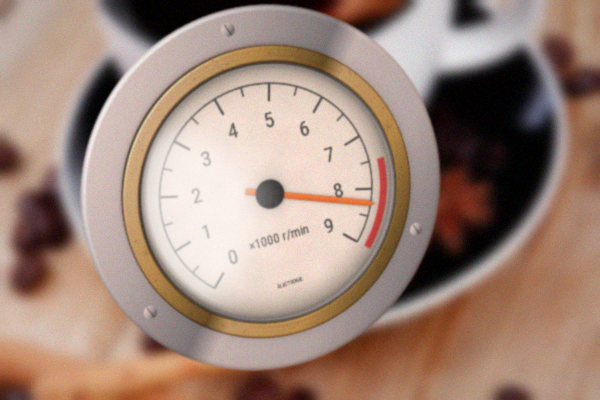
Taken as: 8250
